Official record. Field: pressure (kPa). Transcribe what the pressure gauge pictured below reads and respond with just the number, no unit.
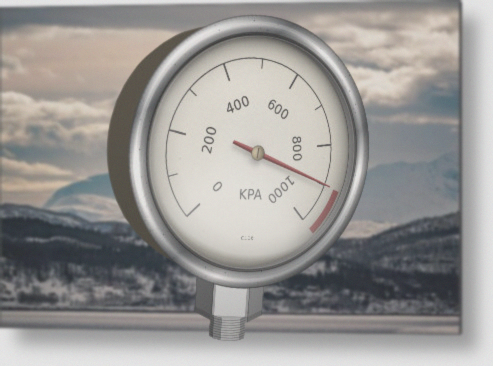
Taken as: 900
